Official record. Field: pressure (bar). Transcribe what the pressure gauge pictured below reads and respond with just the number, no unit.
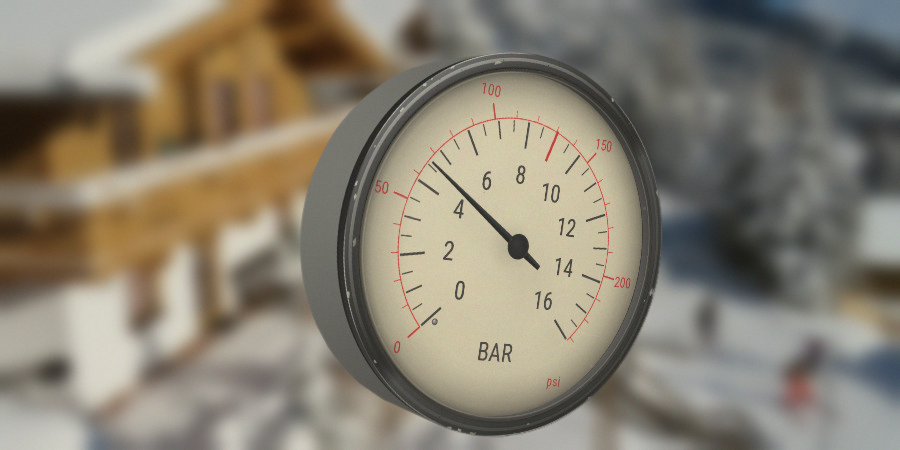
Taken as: 4.5
